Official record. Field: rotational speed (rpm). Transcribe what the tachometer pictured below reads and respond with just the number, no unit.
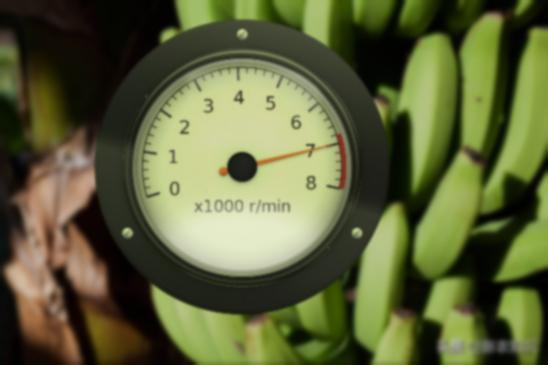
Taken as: 7000
